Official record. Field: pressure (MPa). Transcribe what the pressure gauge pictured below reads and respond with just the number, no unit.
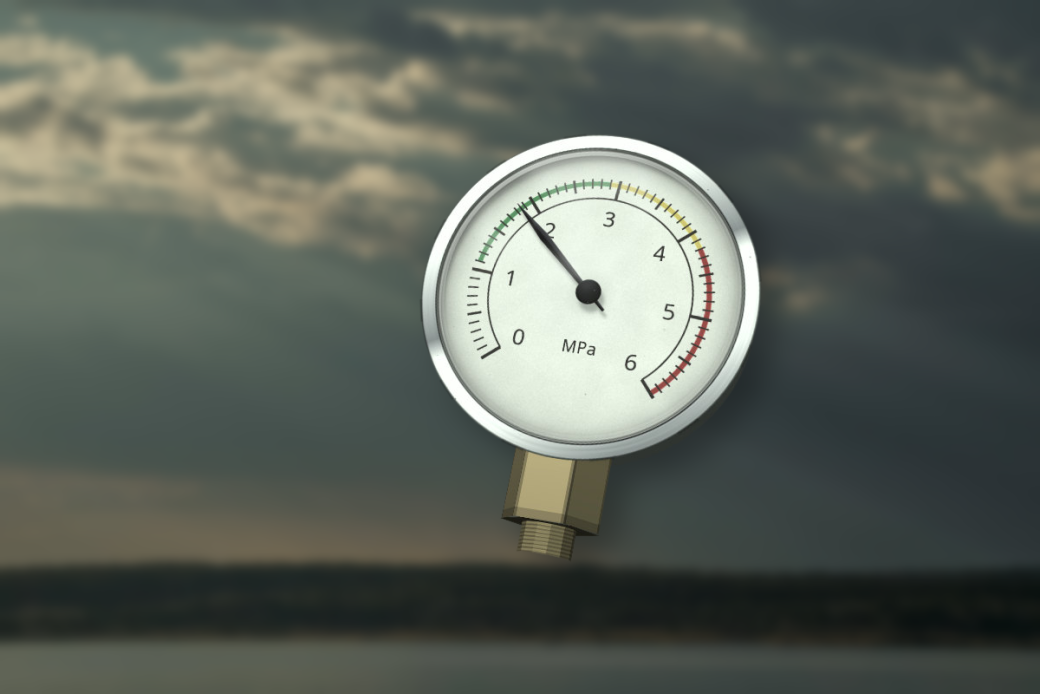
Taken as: 1.85
